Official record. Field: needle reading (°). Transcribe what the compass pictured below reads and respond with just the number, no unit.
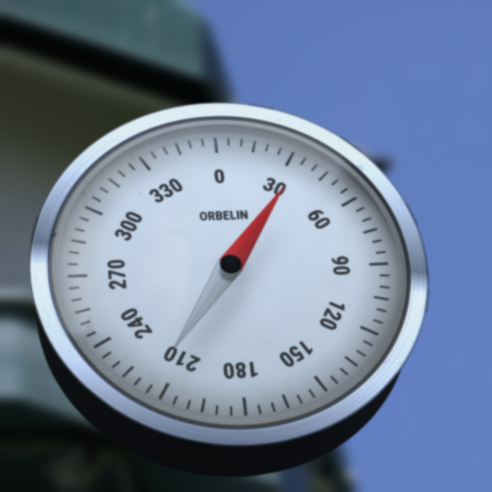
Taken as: 35
